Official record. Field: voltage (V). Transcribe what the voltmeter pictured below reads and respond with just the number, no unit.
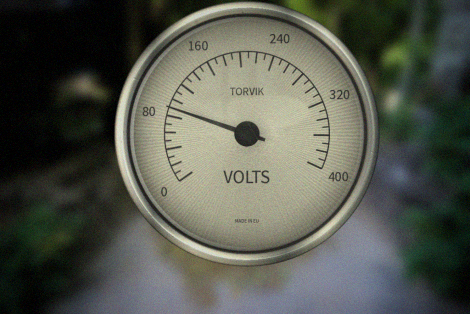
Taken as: 90
